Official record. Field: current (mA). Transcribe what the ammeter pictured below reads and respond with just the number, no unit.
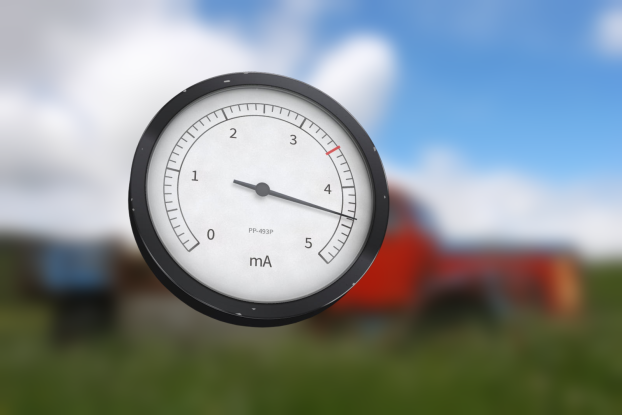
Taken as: 4.4
